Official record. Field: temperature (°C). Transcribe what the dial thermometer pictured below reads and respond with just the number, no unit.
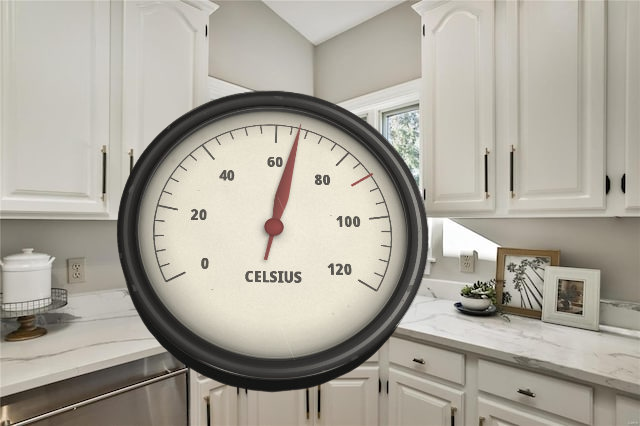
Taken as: 66
